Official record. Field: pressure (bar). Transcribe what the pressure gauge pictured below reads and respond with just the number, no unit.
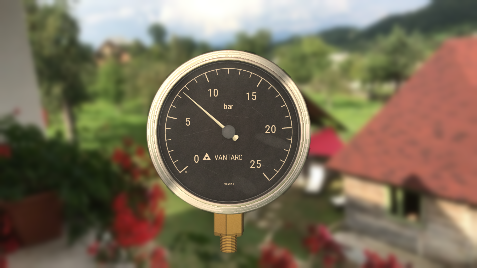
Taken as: 7.5
